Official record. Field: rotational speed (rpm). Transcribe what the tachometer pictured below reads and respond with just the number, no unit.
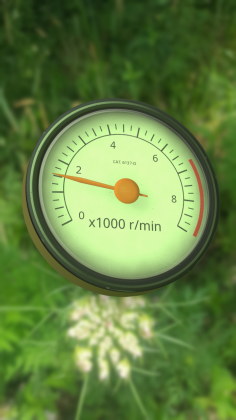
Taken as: 1500
